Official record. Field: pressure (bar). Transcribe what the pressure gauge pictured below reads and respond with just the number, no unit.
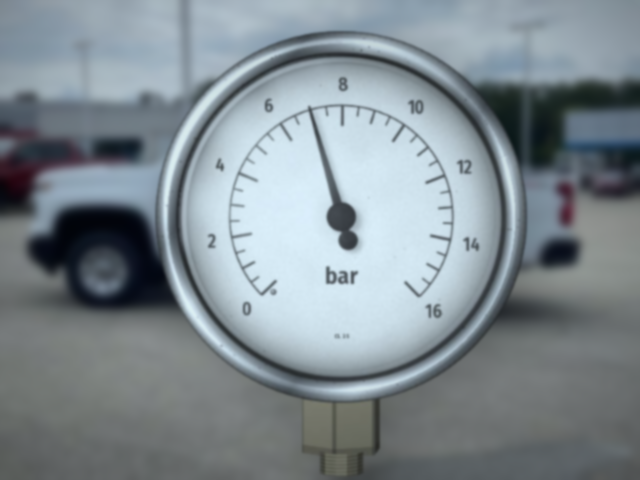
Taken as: 7
